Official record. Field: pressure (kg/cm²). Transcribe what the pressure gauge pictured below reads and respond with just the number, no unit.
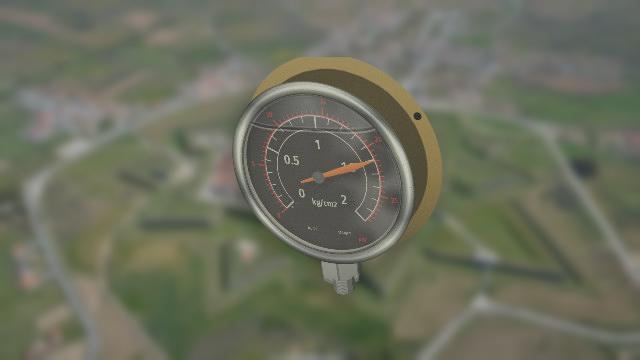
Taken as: 1.5
